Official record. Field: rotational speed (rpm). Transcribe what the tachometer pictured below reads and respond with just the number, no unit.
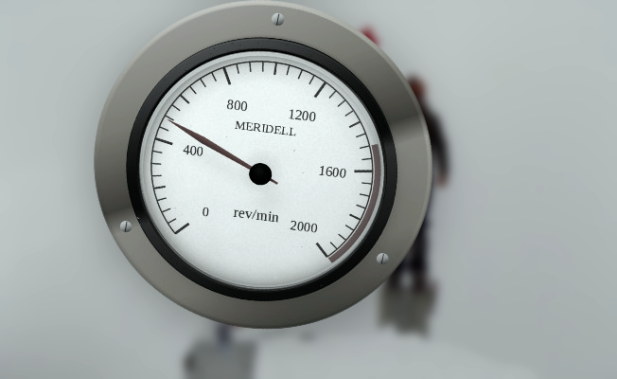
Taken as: 500
